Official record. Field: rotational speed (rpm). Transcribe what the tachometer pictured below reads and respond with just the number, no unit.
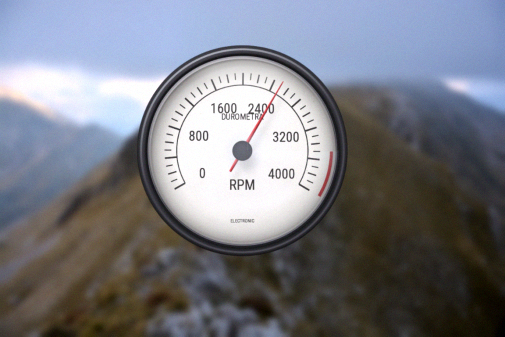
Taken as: 2500
